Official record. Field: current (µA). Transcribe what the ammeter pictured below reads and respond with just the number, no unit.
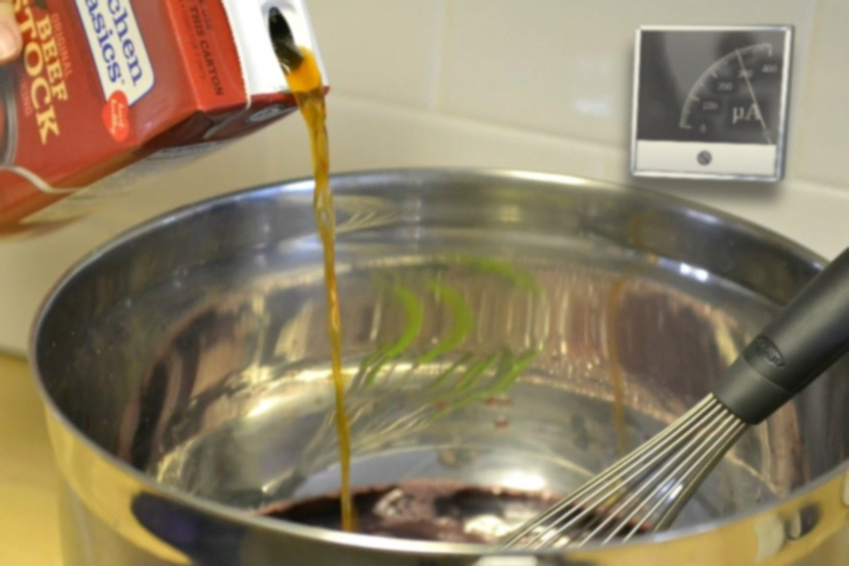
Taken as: 300
